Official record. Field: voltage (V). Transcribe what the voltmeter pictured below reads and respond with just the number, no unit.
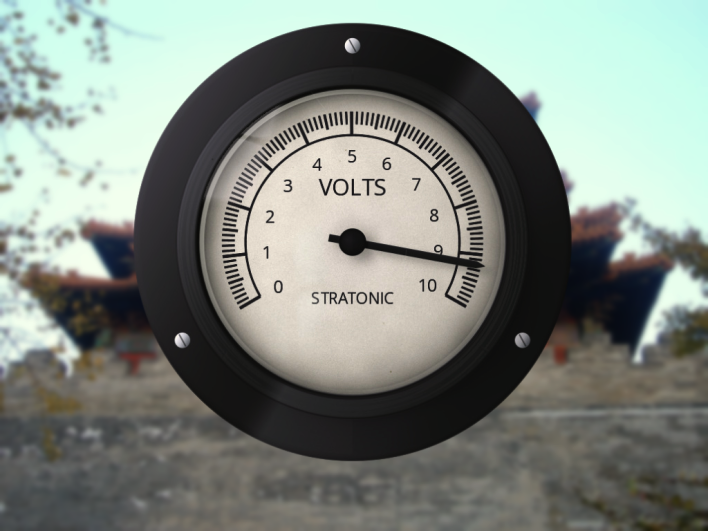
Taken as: 9.2
